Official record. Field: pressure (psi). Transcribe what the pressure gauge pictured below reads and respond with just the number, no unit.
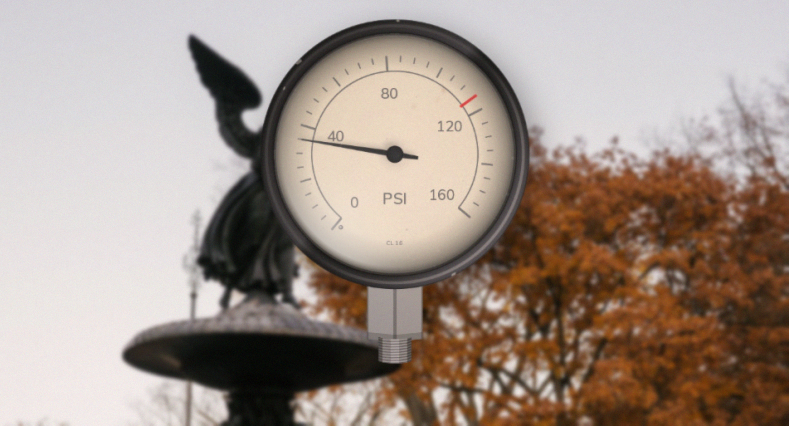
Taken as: 35
